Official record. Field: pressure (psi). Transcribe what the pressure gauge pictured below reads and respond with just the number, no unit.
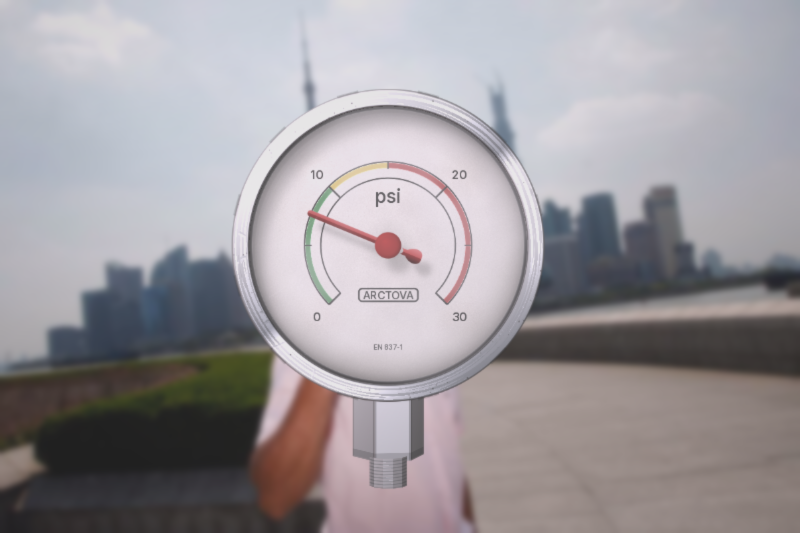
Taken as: 7.5
